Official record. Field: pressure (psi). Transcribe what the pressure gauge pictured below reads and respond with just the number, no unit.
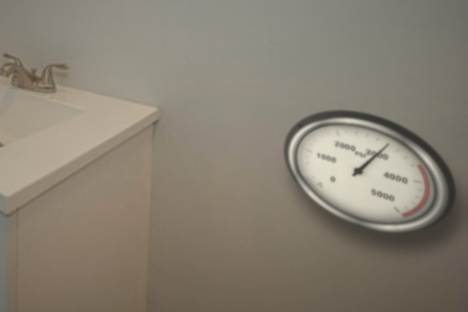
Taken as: 3000
